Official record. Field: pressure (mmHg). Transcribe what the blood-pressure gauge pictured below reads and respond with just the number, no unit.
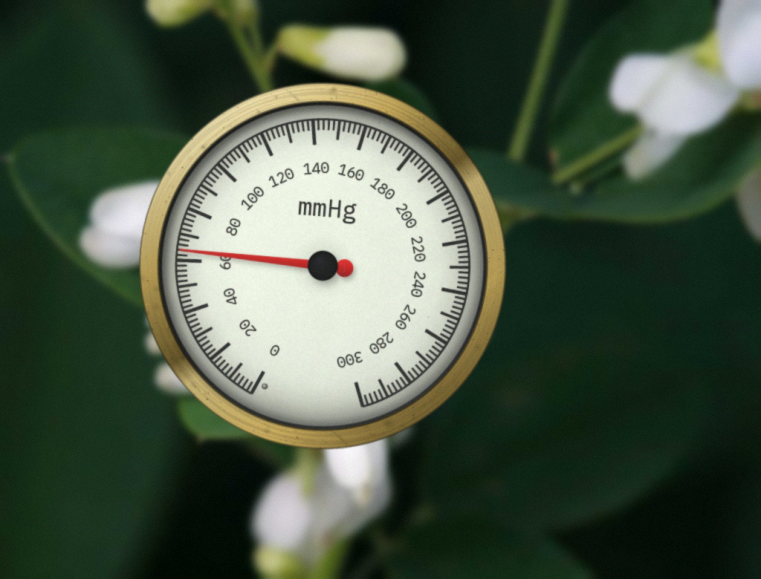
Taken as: 64
